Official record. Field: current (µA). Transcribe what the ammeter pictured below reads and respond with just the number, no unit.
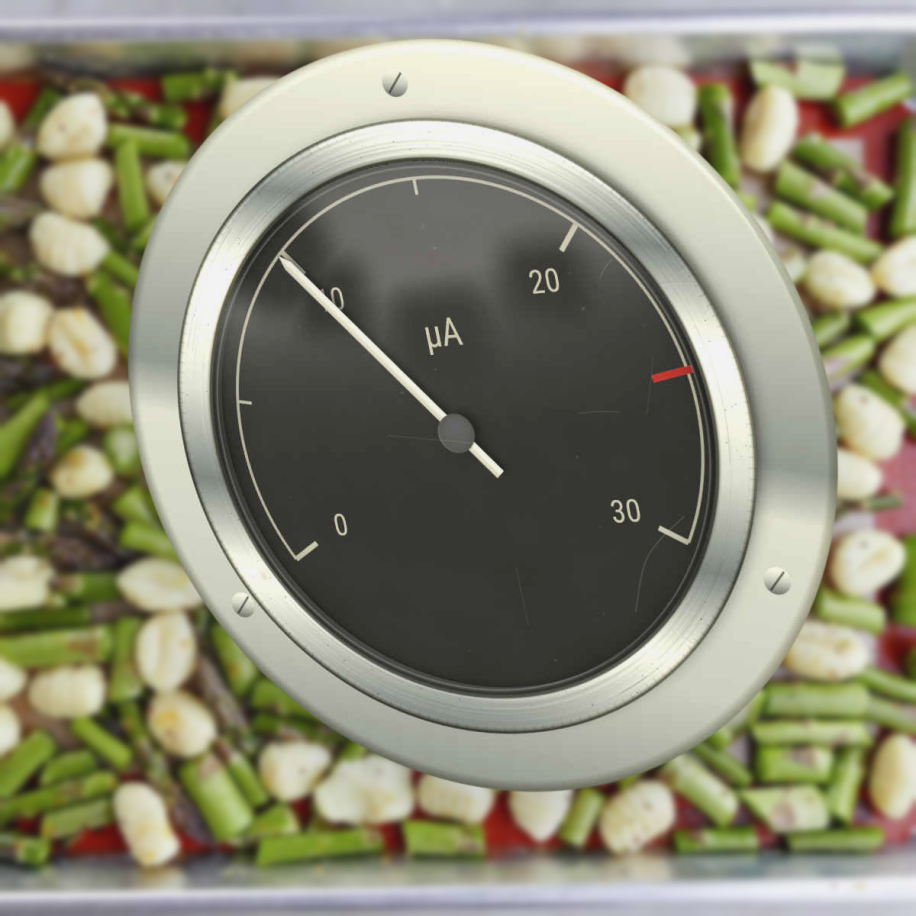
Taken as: 10
